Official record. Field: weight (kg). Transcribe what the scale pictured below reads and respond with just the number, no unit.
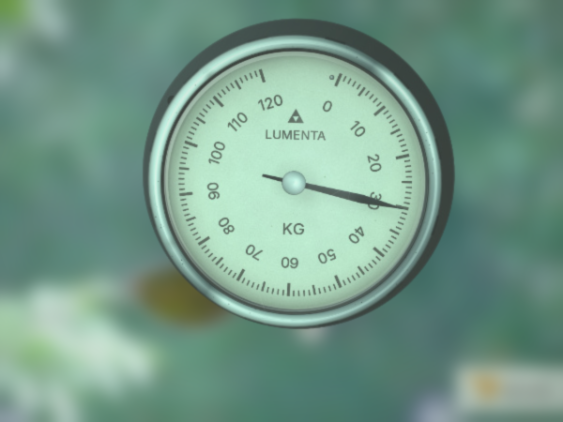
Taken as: 30
